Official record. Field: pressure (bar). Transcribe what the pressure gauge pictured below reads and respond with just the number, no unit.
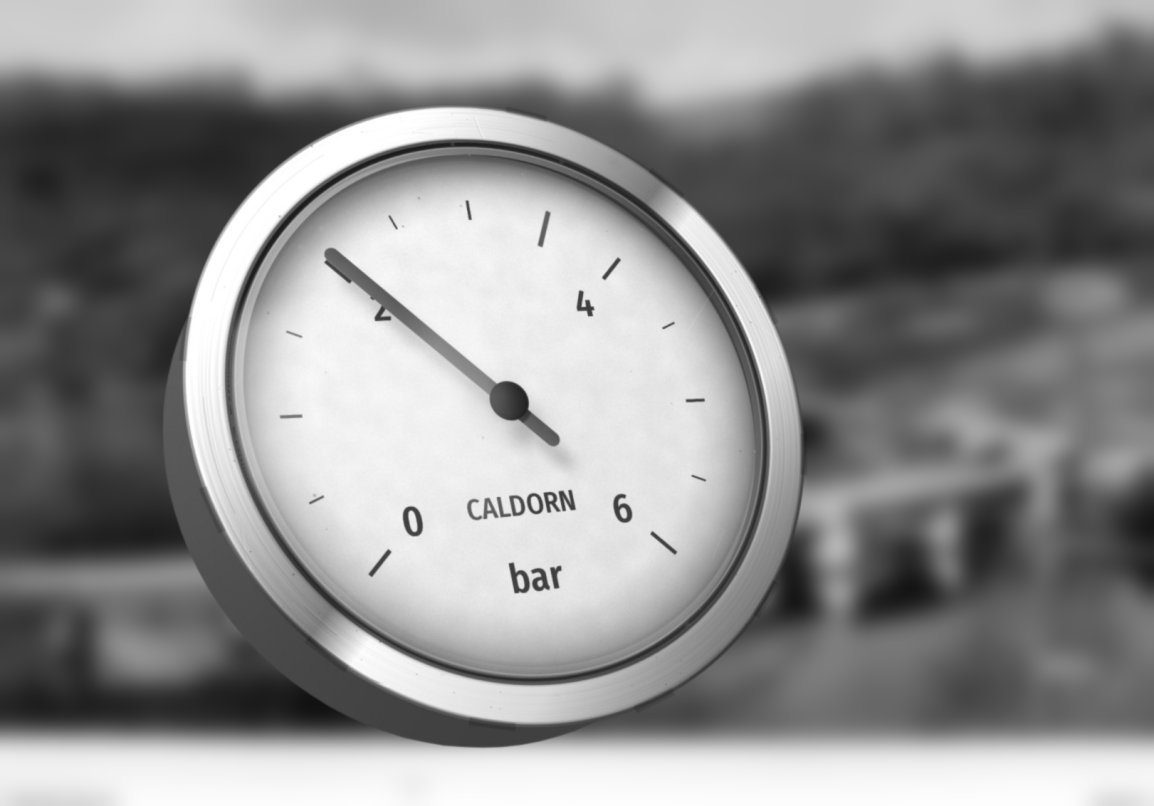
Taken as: 2
